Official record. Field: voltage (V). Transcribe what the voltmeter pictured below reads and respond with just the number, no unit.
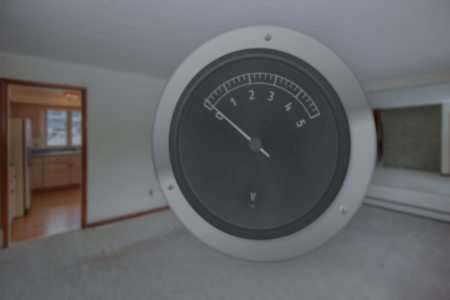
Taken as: 0.2
